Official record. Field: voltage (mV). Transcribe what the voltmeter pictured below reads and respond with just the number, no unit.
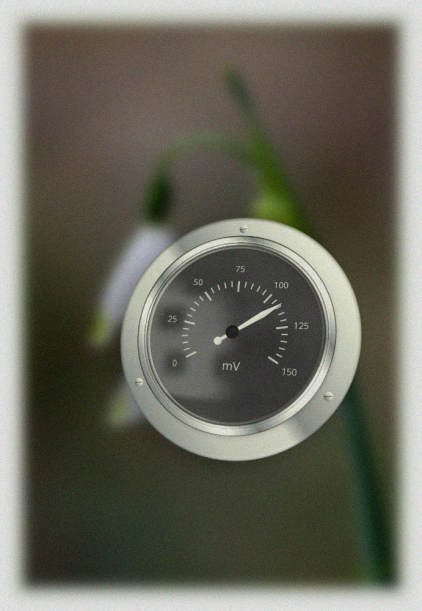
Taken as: 110
